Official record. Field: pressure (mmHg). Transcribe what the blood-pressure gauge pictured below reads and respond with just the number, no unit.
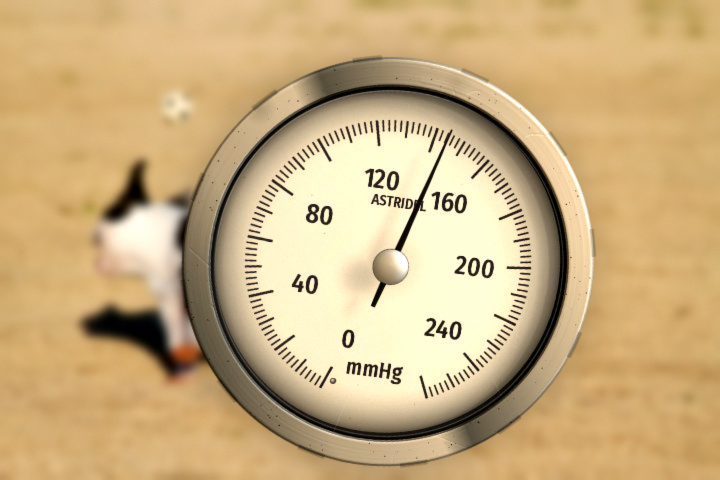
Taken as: 144
